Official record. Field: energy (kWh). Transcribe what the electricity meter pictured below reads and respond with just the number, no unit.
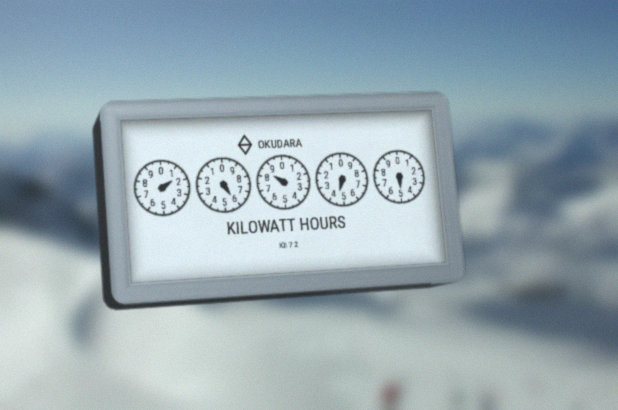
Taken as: 15845
